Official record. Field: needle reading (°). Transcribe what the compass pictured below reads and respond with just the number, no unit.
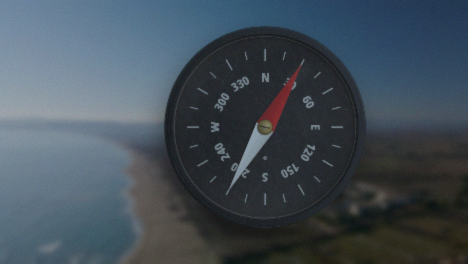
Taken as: 30
